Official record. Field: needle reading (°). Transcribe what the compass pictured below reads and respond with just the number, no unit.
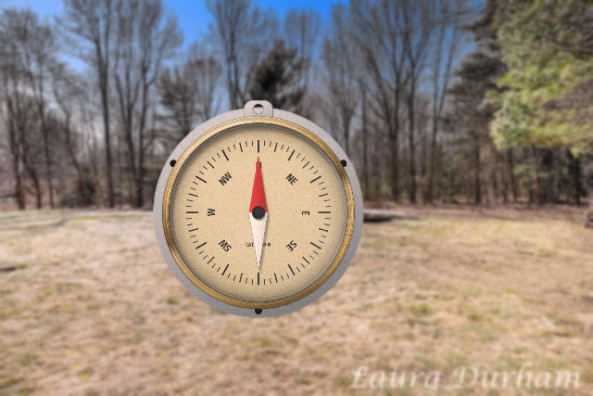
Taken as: 0
